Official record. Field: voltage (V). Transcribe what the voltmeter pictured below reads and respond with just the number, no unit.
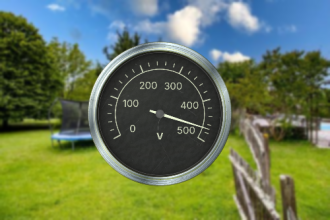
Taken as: 470
